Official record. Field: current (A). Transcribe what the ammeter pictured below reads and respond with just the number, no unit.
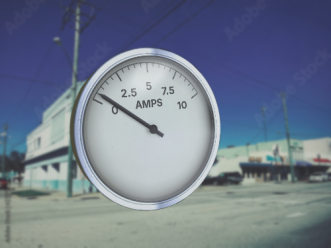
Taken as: 0.5
